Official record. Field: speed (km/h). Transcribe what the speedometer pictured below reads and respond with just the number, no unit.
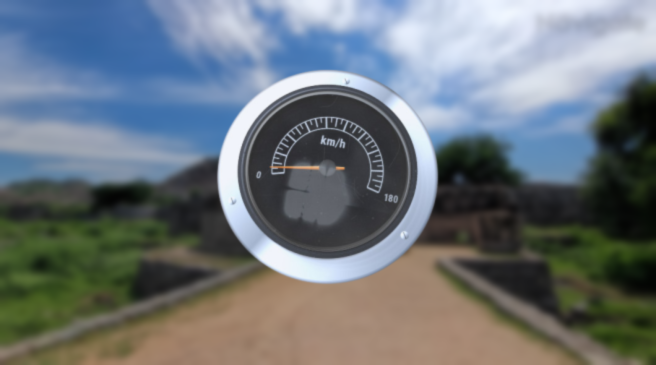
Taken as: 5
